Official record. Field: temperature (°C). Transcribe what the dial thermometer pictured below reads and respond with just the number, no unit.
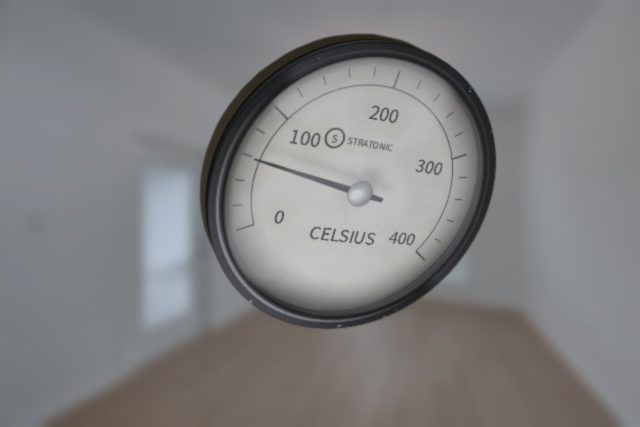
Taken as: 60
